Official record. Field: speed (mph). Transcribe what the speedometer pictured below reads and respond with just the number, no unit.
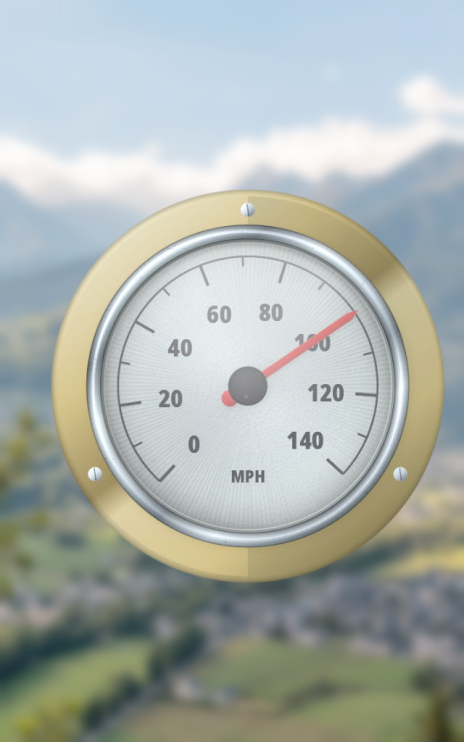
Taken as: 100
